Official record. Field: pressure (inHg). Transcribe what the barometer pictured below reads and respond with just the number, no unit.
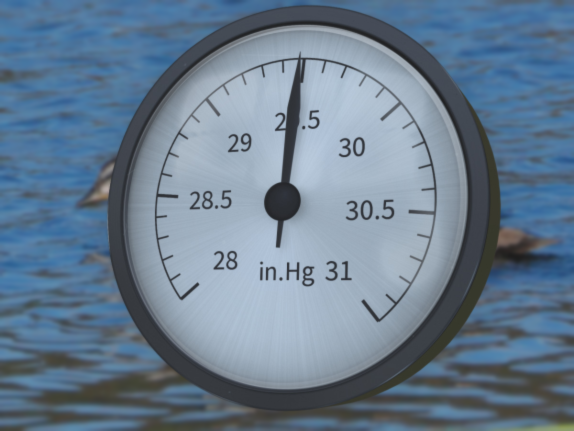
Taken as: 29.5
